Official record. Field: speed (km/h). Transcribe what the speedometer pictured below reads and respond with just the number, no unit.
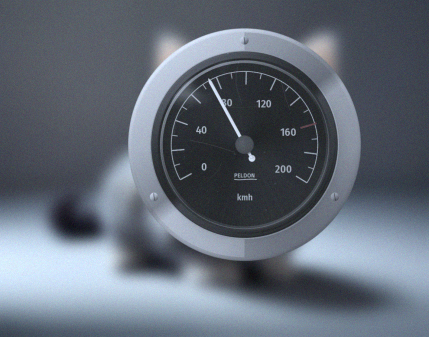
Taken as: 75
